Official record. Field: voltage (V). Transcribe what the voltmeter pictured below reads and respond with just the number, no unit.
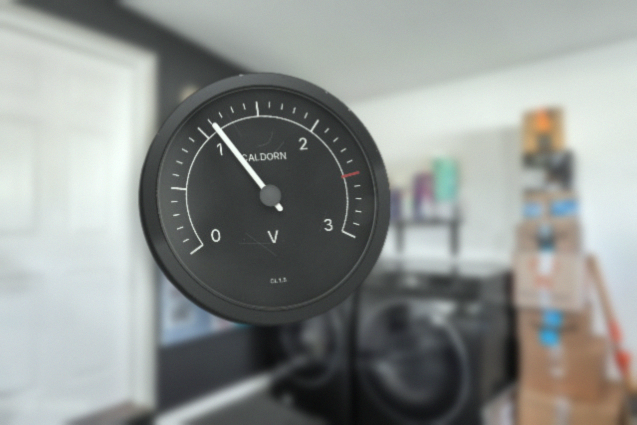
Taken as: 1.1
